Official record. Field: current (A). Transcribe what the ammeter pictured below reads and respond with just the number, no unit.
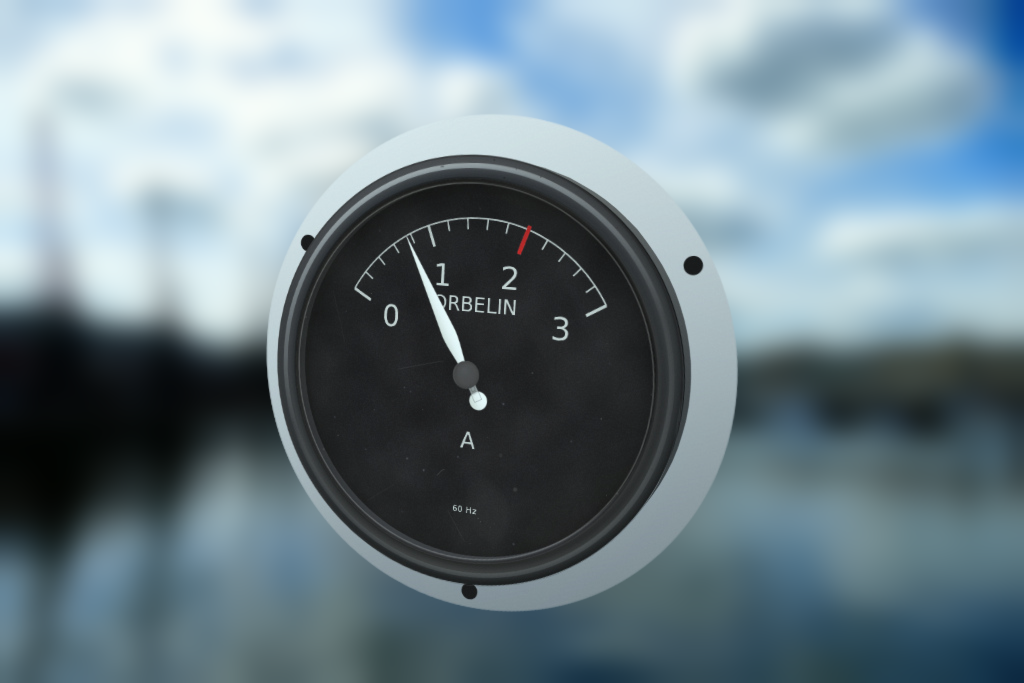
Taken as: 0.8
